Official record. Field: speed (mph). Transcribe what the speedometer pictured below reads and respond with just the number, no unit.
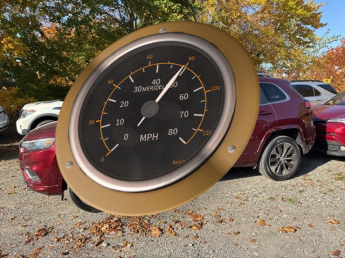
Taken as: 50
